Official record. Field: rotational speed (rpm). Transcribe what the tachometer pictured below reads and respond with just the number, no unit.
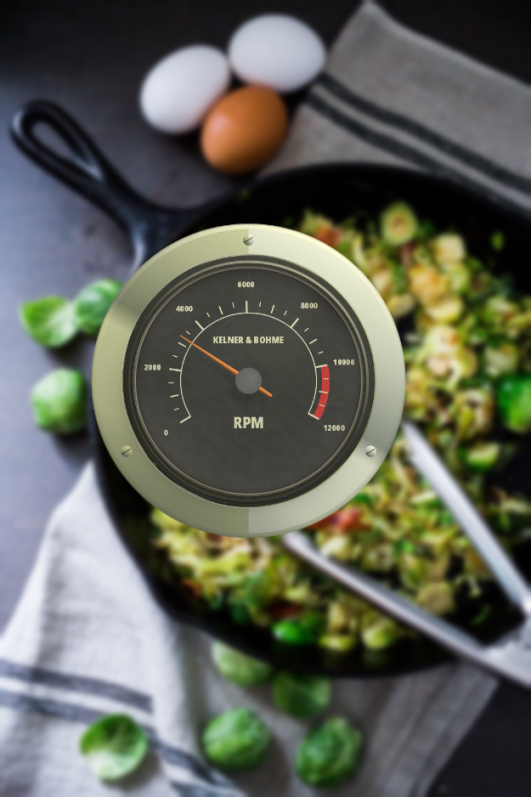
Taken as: 3250
